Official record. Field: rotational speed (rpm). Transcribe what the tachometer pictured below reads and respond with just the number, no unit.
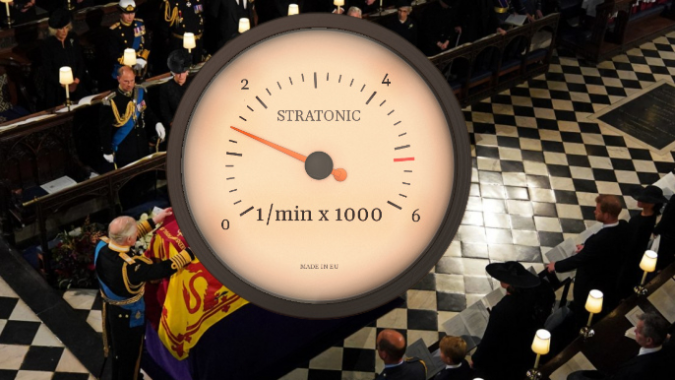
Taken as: 1400
